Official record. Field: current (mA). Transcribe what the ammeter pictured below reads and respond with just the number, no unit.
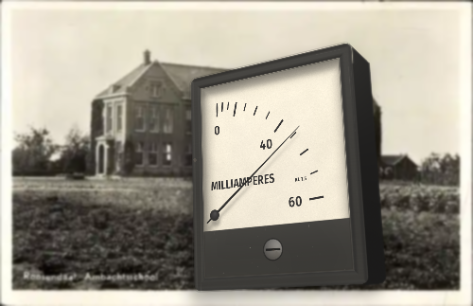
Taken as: 45
